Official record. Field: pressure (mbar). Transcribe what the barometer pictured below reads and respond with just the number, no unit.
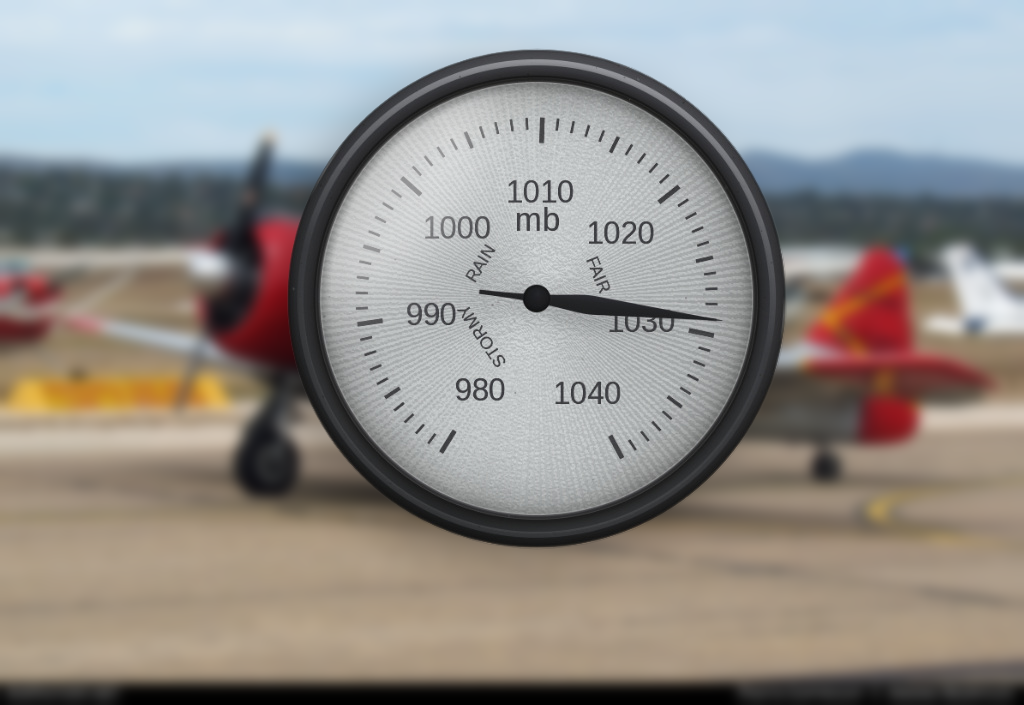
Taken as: 1029
